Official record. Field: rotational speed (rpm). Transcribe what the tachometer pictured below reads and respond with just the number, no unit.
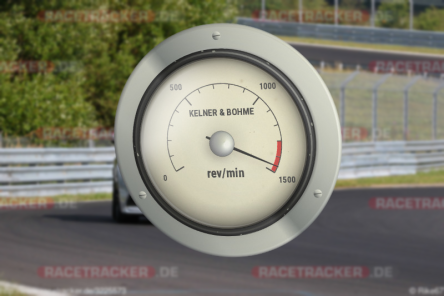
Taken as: 1450
